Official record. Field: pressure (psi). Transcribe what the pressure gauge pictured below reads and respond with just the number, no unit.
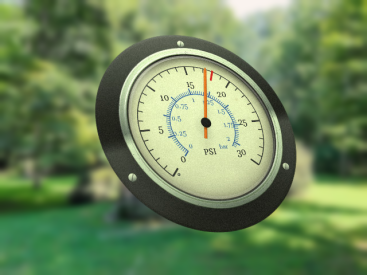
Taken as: 17
